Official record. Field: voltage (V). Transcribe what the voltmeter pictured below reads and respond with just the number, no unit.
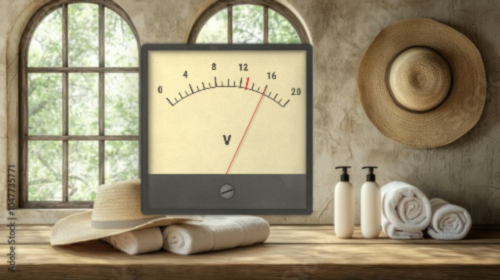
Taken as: 16
